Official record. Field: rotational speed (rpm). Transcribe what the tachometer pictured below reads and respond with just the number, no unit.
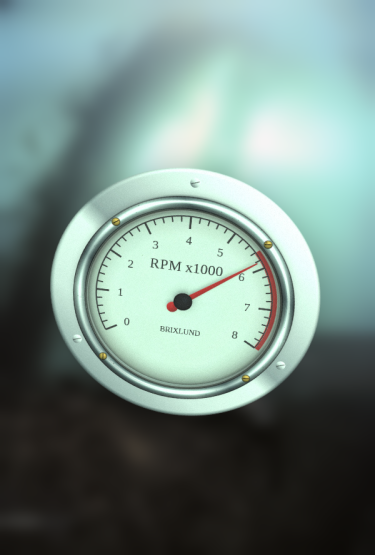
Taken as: 5800
